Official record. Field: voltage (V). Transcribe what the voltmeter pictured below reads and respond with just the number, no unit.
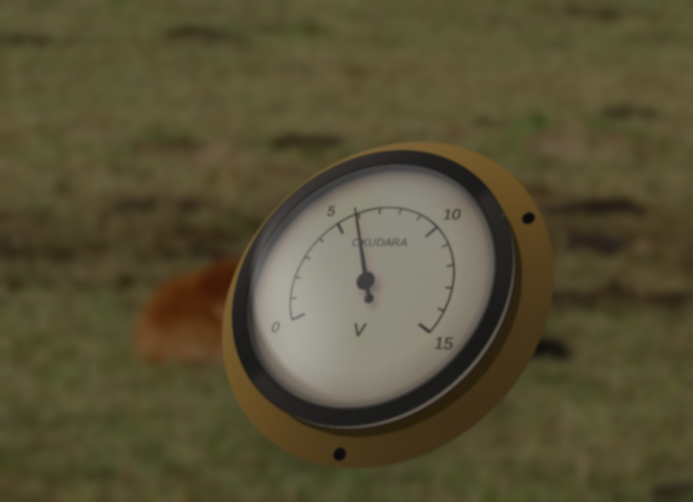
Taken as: 6
